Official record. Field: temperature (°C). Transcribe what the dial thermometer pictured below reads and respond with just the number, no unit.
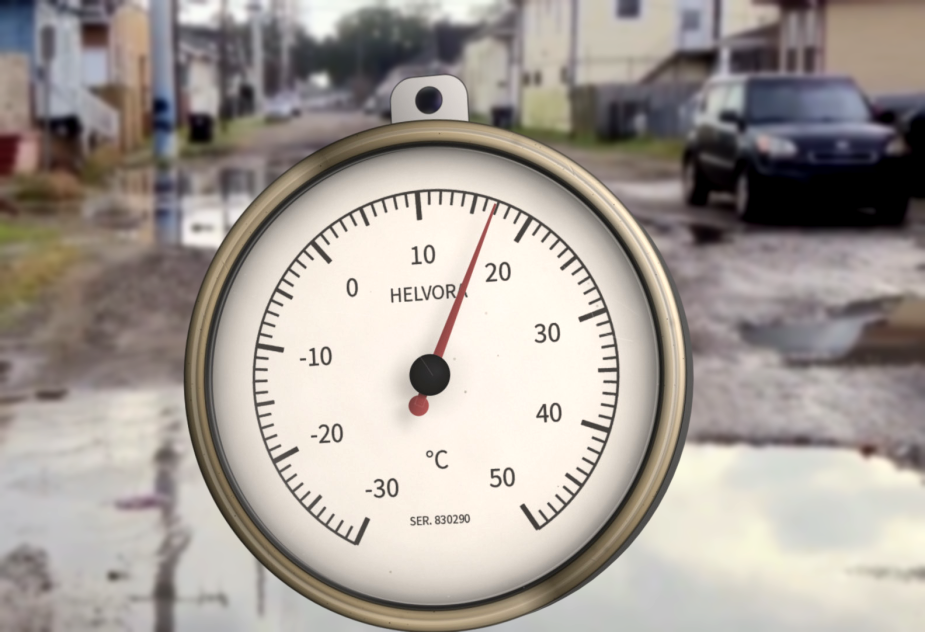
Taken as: 17
